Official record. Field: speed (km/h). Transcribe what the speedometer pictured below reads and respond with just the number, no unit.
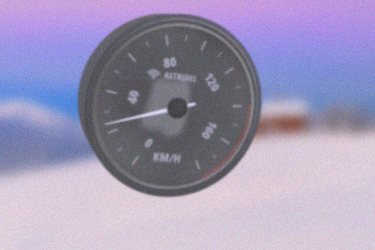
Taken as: 25
